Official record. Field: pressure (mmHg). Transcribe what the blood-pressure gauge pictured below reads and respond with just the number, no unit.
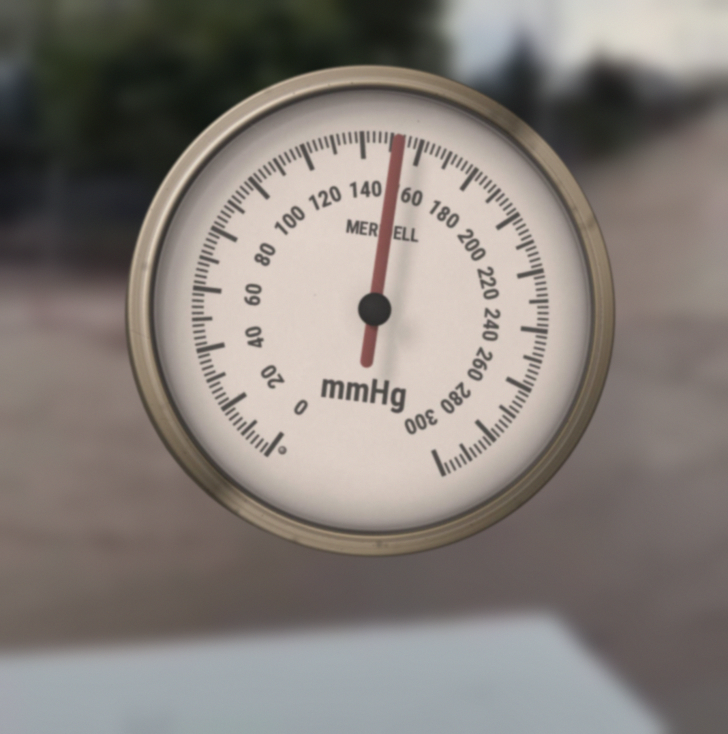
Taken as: 152
